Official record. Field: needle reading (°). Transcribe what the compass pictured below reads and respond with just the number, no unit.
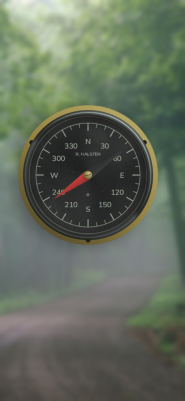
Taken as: 235
